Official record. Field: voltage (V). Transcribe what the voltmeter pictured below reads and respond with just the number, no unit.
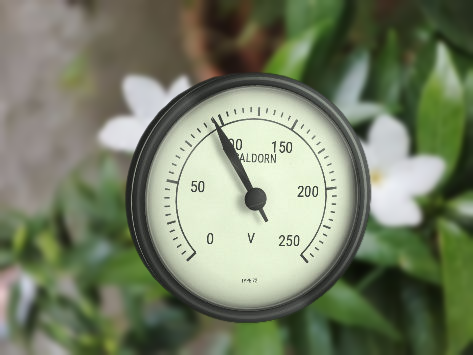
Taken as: 95
